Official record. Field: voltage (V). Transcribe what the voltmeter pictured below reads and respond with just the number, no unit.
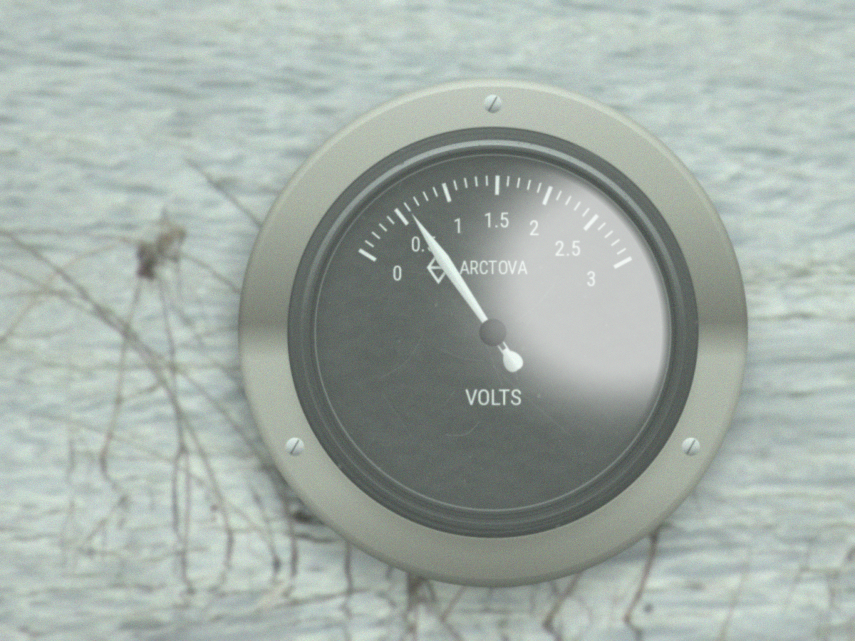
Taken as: 0.6
